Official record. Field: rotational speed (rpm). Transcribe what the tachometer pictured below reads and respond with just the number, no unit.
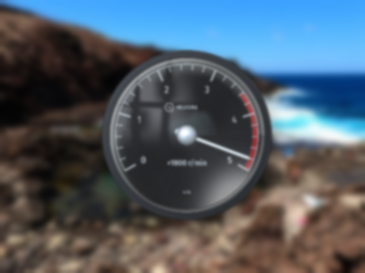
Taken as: 4800
